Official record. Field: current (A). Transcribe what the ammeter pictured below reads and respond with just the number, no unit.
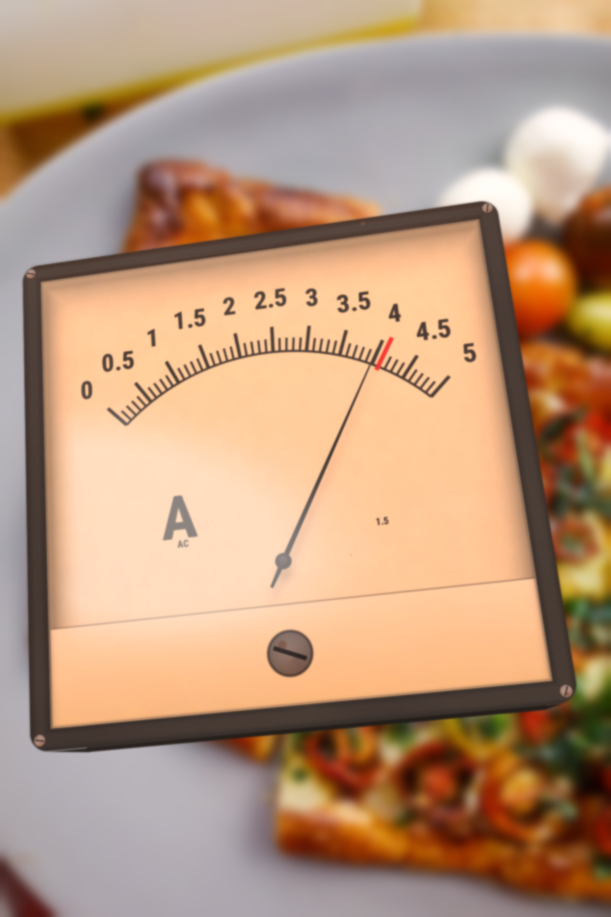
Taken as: 4
